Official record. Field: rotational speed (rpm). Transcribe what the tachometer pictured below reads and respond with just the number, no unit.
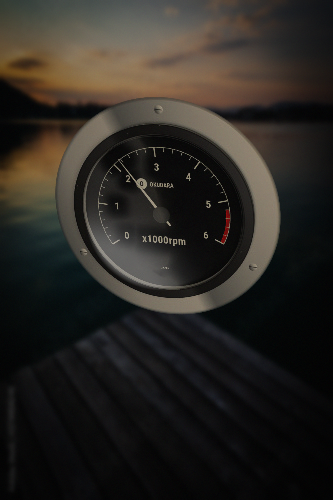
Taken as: 2200
